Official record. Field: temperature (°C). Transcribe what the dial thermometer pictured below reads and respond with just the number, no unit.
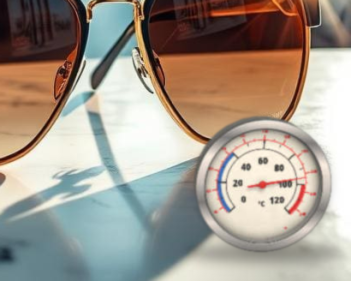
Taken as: 95
